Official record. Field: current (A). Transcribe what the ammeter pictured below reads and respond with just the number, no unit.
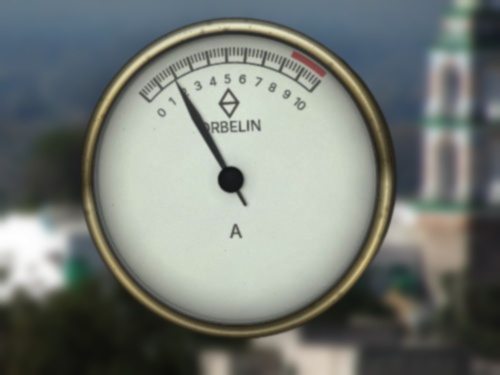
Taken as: 2
